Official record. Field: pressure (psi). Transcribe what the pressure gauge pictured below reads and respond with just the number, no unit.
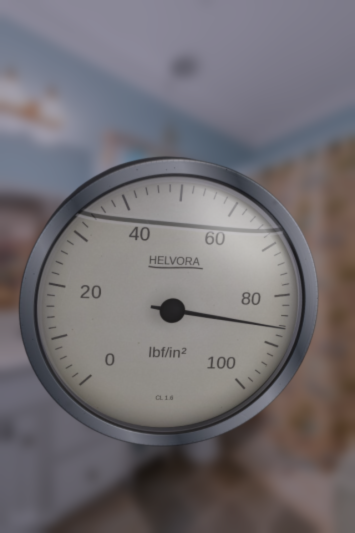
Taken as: 86
